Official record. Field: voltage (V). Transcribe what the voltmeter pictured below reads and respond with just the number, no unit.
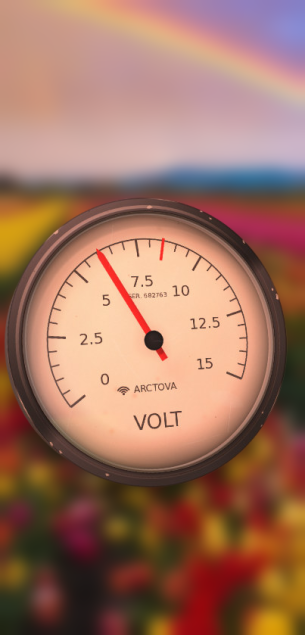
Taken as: 6
